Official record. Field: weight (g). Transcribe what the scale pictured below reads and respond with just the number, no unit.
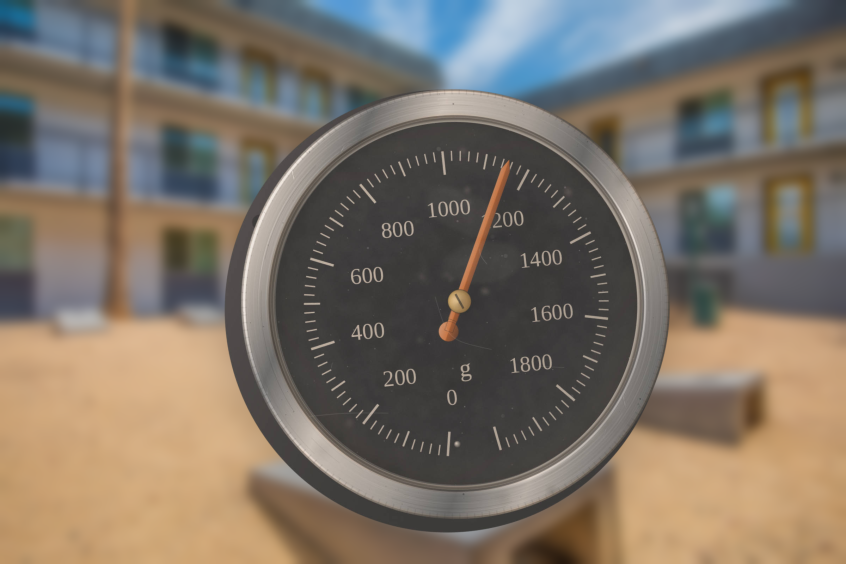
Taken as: 1150
